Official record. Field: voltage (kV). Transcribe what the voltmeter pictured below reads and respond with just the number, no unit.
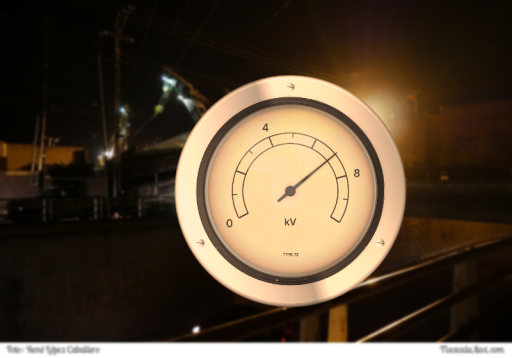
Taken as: 7
